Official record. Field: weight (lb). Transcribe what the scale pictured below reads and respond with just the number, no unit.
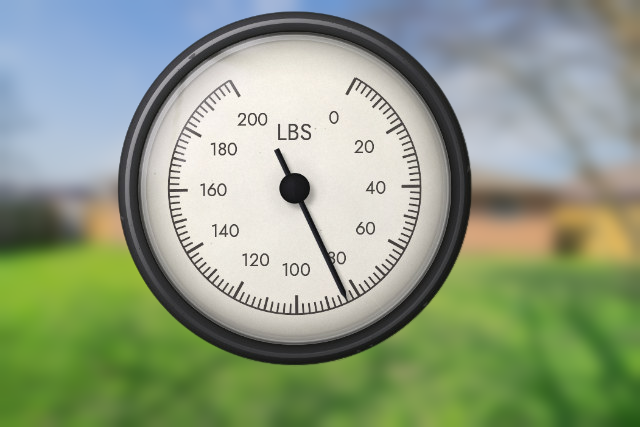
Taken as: 84
